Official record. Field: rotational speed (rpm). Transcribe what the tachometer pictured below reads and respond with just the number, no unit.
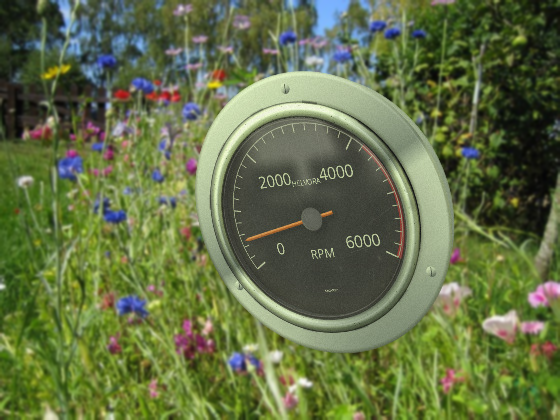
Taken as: 500
